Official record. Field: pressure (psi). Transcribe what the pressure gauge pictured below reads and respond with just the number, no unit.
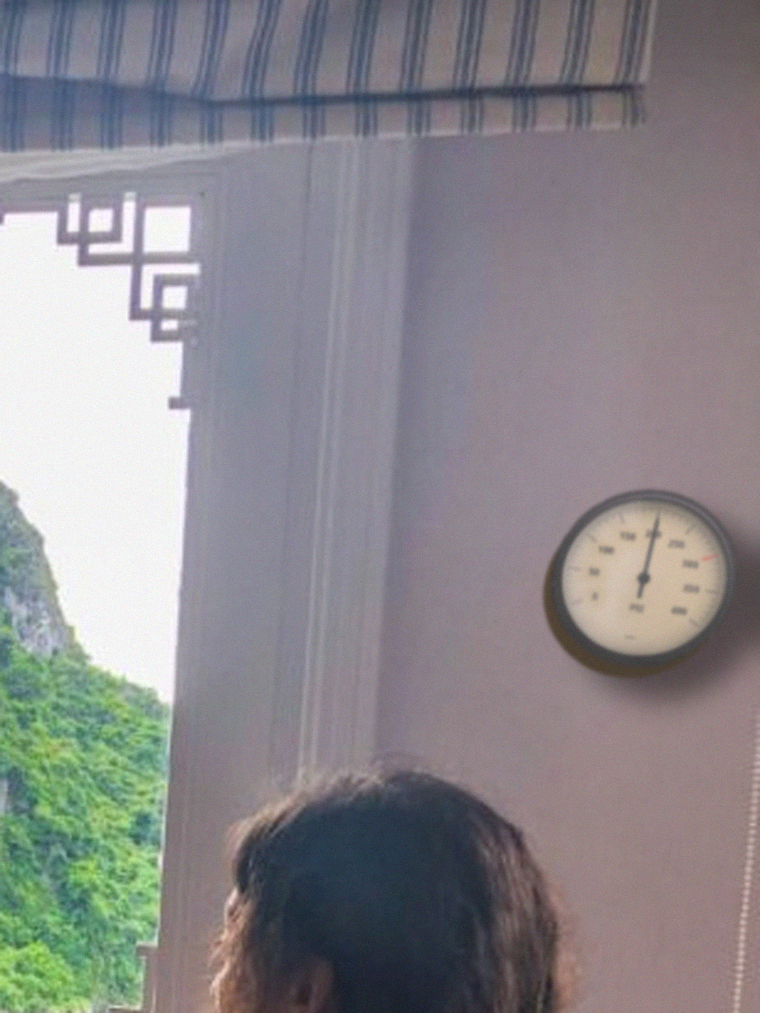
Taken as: 200
